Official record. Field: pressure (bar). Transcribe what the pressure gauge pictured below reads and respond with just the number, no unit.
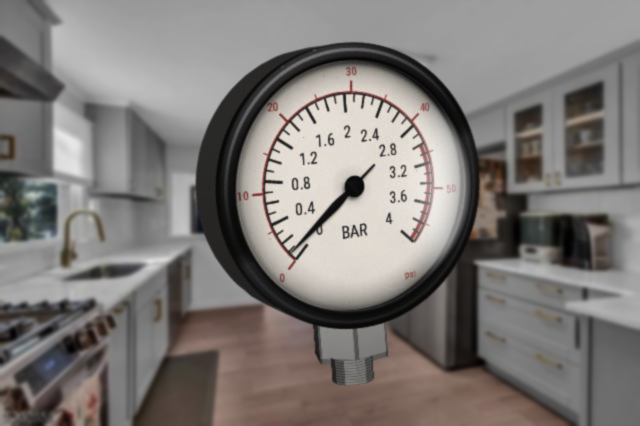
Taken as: 0.1
